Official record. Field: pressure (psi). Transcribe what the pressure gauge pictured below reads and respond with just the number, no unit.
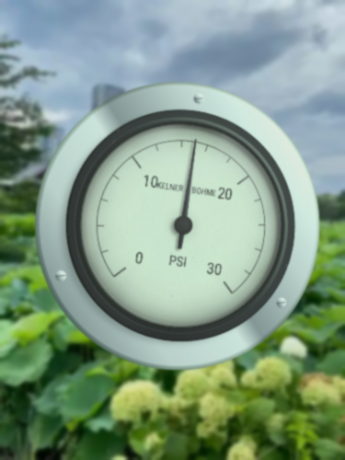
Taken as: 15
